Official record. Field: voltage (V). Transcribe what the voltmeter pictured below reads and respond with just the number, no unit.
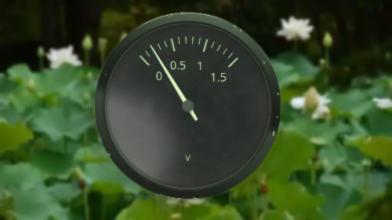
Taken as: 0.2
